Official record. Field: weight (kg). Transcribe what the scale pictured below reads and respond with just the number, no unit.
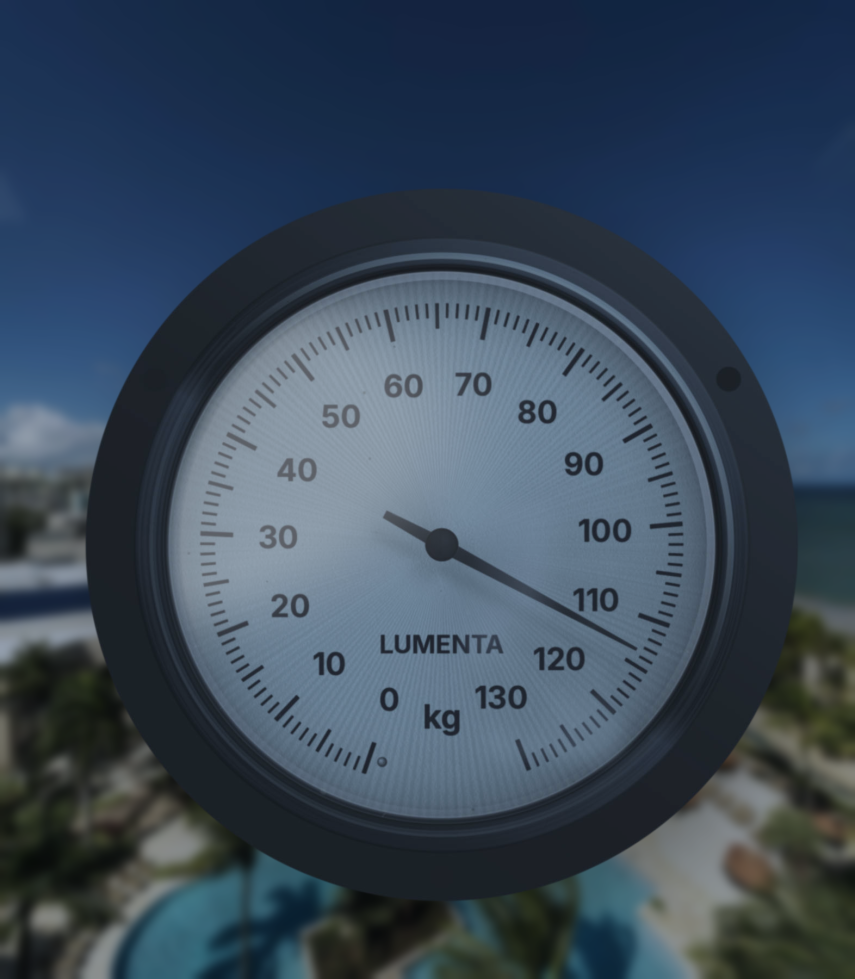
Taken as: 113.5
